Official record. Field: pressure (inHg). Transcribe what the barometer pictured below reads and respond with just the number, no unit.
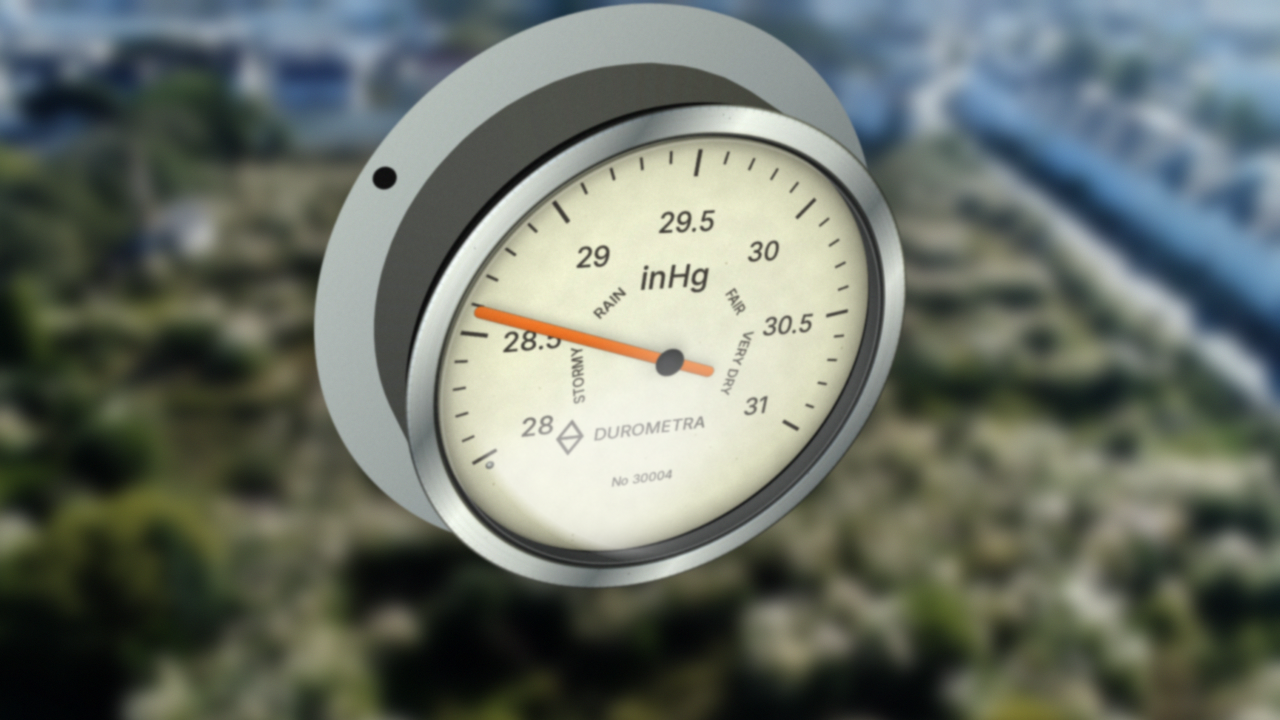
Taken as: 28.6
